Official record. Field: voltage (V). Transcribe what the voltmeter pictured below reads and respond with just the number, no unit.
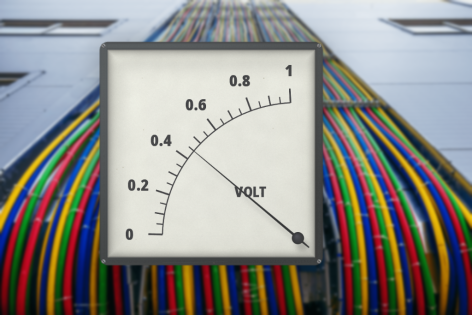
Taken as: 0.45
